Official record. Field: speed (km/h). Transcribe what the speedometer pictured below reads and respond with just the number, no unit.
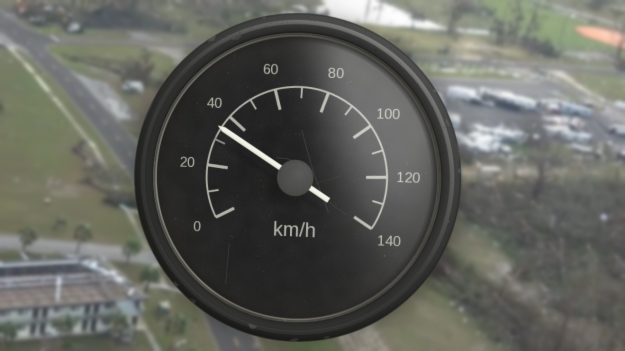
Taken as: 35
